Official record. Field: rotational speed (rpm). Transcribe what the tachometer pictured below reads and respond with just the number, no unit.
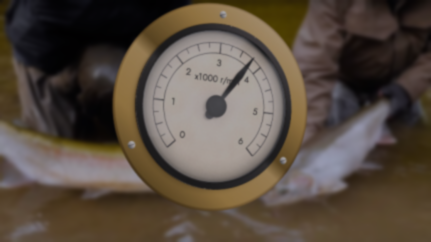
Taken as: 3750
